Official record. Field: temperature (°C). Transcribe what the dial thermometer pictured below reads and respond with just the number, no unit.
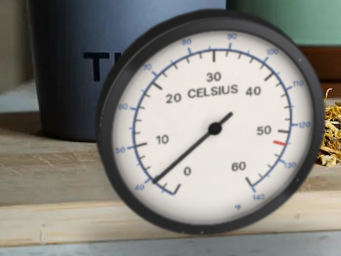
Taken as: 4
